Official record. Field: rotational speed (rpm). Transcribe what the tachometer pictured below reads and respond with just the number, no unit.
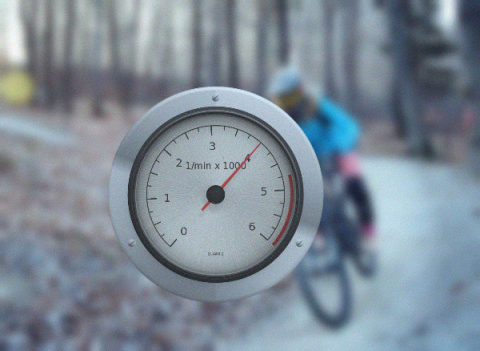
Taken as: 4000
